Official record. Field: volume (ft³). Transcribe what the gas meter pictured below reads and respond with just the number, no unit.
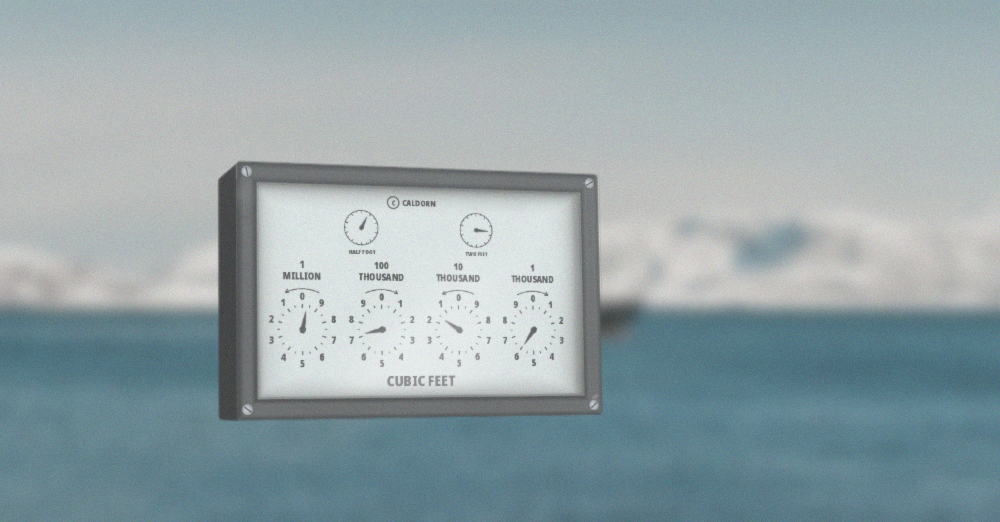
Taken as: 971600
